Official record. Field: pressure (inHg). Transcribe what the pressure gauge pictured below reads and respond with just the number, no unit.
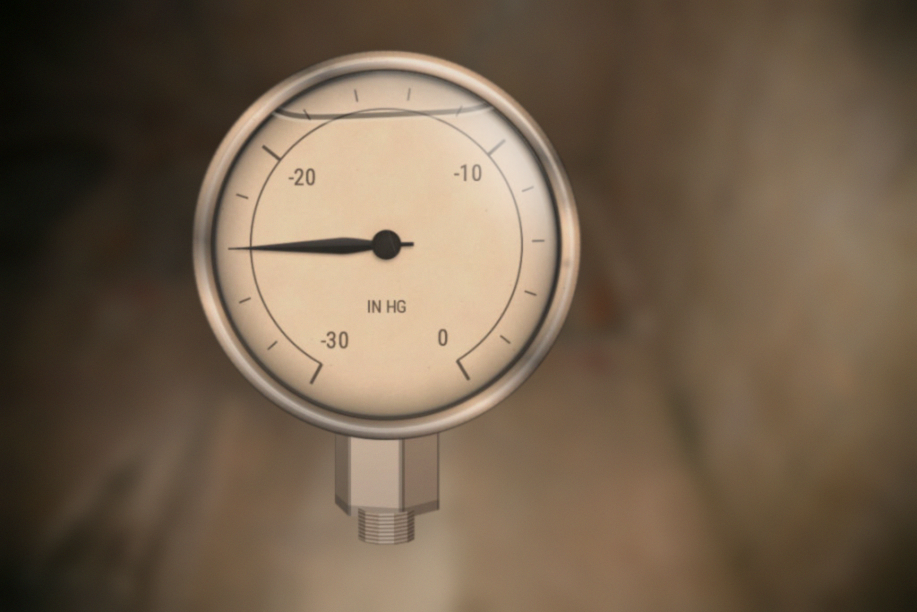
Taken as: -24
